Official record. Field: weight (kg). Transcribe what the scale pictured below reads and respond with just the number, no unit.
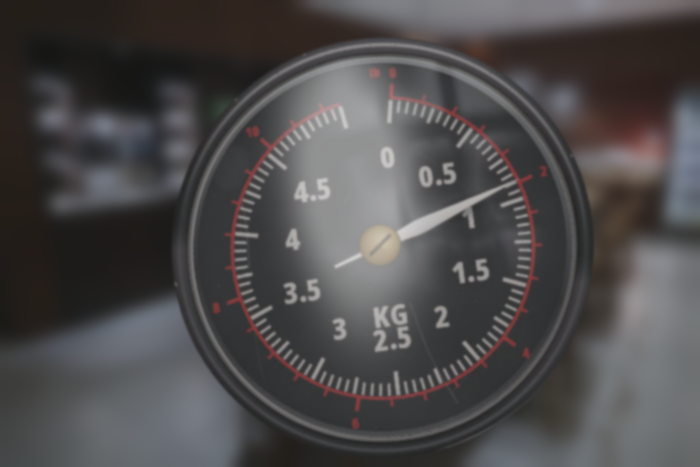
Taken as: 0.9
